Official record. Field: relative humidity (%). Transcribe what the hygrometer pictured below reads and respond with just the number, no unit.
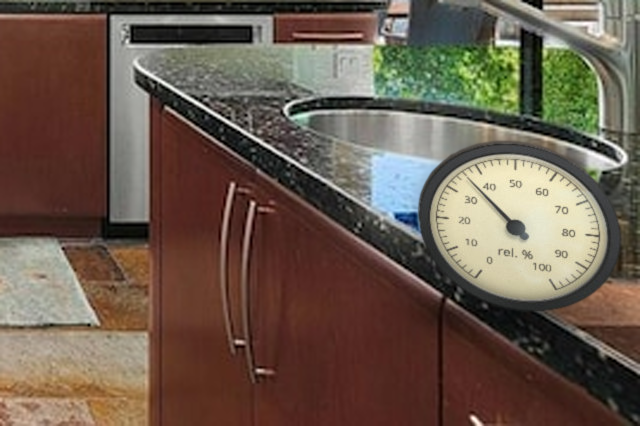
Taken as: 36
